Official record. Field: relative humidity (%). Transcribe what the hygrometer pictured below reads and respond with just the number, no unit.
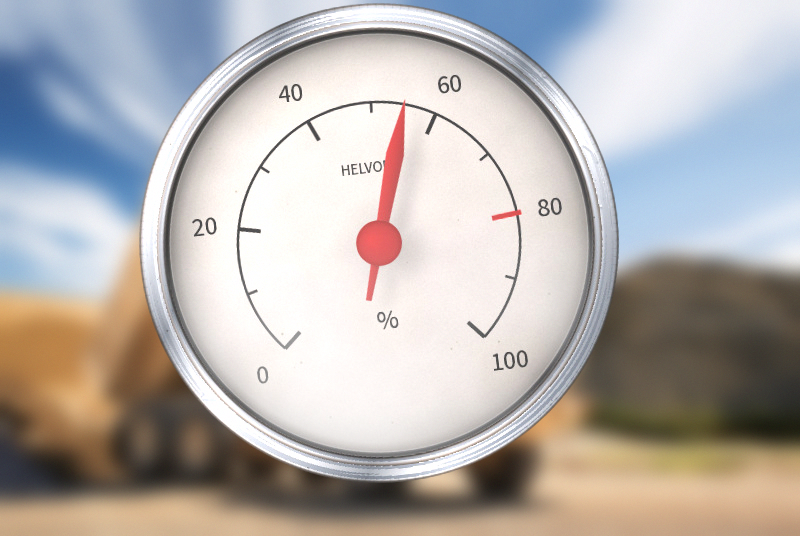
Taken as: 55
